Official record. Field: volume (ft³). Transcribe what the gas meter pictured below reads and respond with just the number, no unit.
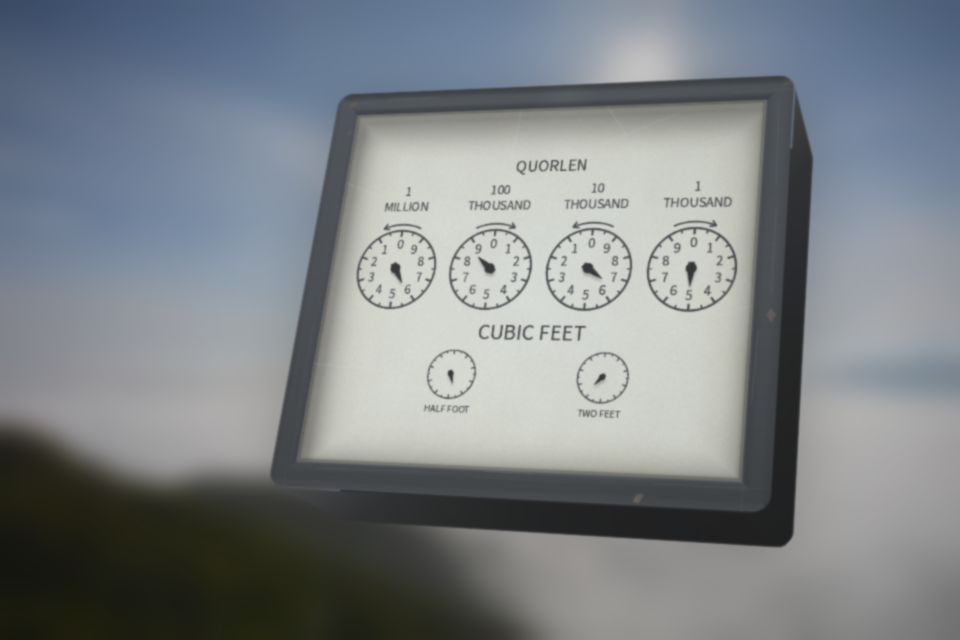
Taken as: 586500
